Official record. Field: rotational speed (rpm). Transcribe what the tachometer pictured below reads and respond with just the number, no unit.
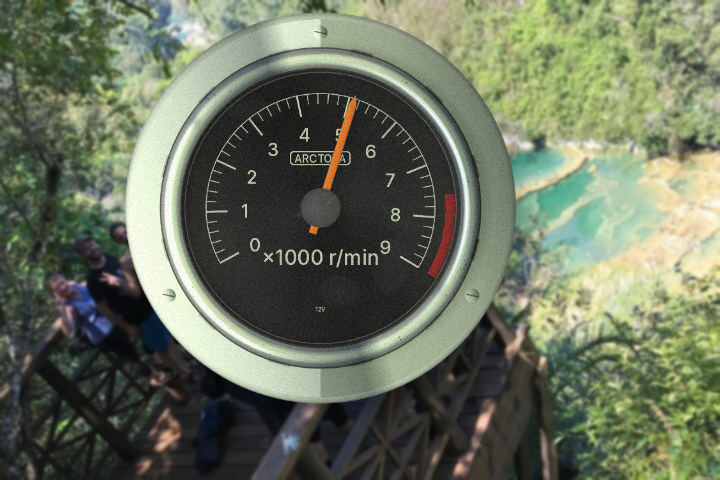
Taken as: 5100
